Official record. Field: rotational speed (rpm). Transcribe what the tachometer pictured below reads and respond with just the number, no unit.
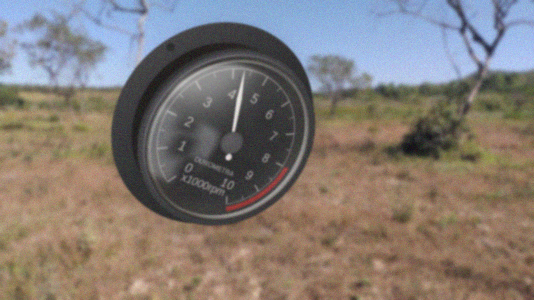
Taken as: 4250
